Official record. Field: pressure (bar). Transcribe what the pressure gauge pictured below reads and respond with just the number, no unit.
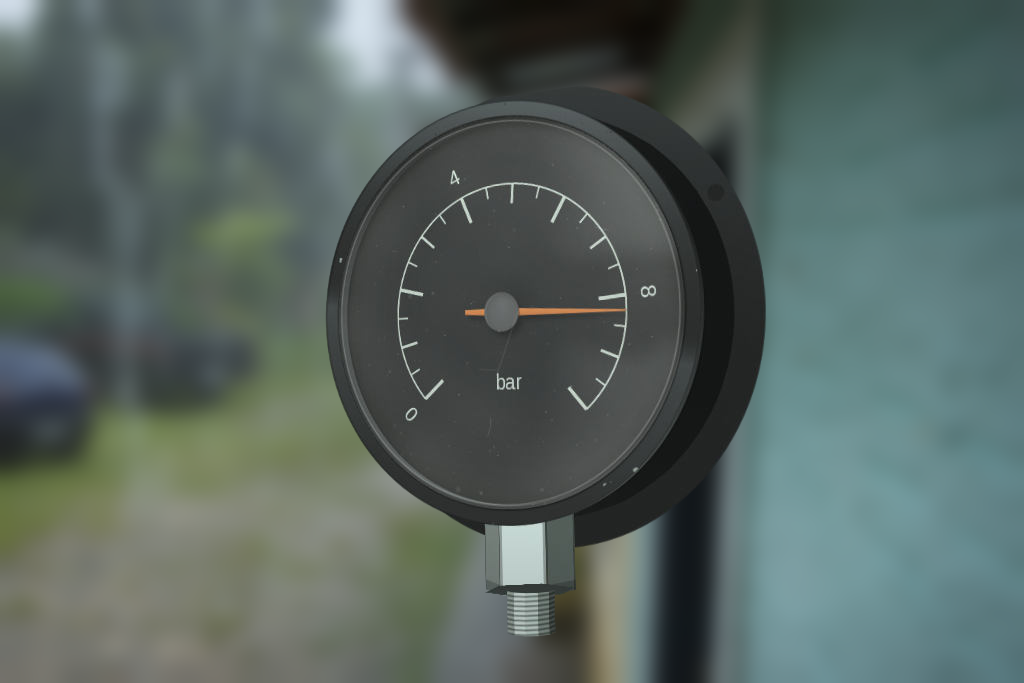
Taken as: 8.25
